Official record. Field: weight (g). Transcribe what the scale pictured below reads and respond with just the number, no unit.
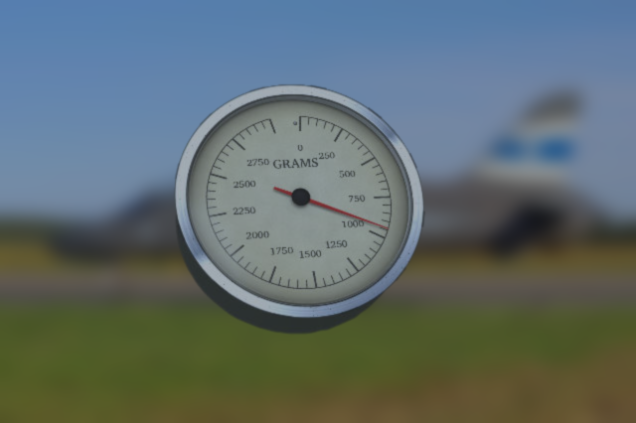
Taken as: 950
